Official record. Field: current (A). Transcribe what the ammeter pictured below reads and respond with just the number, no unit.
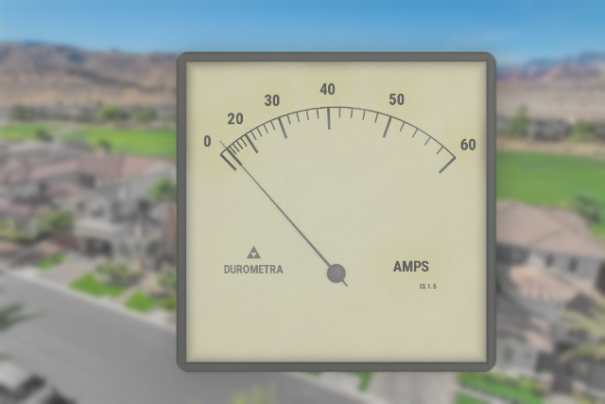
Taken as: 10
